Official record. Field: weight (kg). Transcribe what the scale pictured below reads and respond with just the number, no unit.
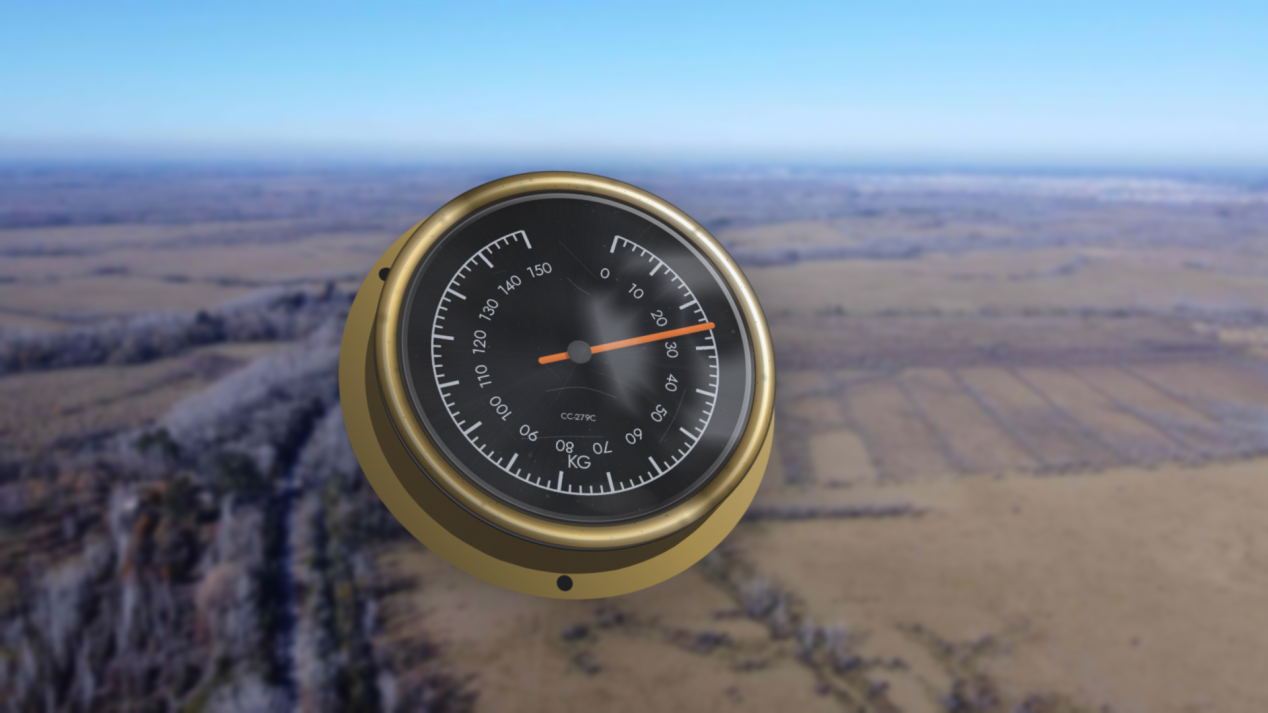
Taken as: 26
